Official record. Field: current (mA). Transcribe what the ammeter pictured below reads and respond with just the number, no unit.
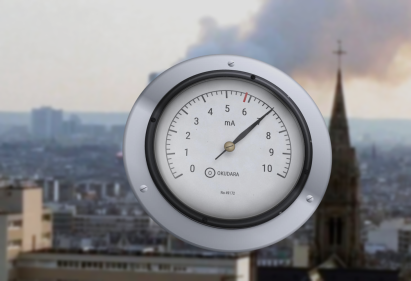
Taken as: 7
